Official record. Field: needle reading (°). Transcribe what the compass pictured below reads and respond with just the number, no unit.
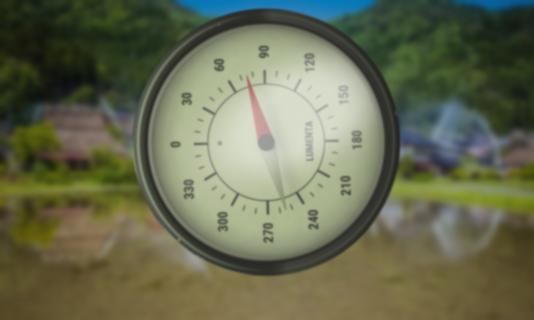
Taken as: 75
